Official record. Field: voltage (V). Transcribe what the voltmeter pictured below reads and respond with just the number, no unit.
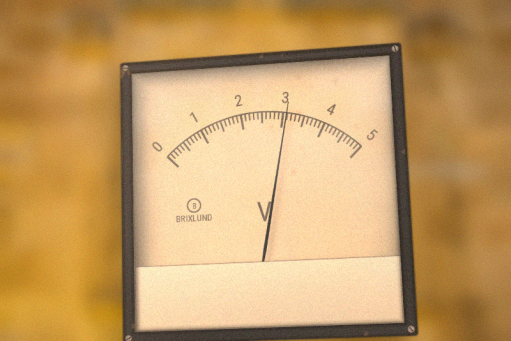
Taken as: 3.1
